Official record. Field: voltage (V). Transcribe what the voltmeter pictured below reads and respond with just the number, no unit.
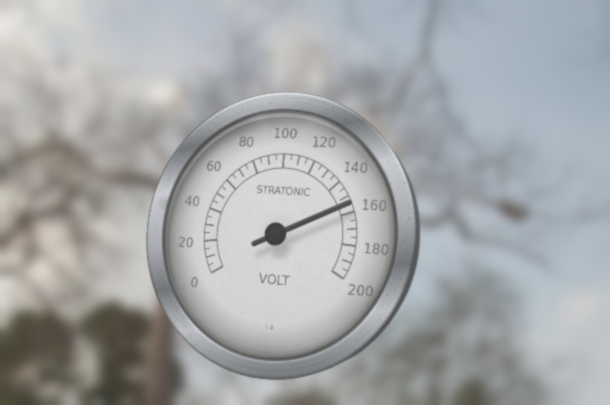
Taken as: 155
